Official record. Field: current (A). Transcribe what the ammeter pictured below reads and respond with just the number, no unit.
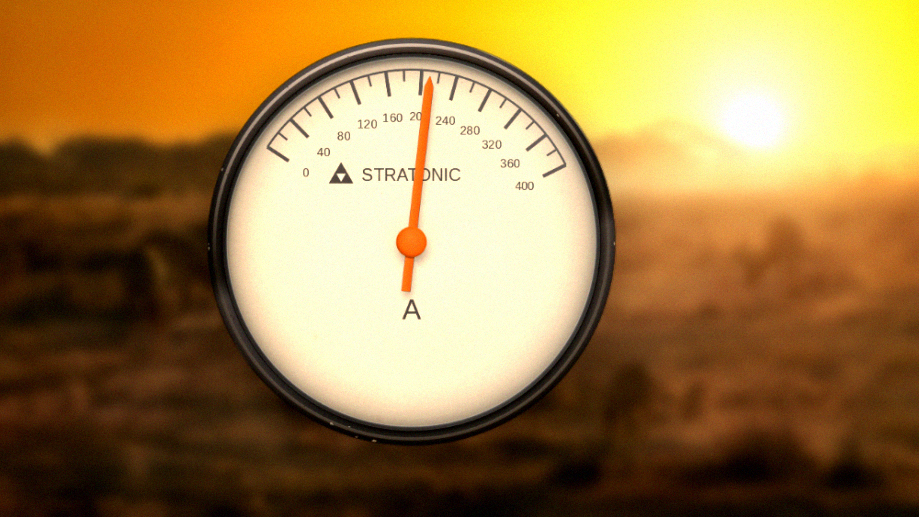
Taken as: 210
